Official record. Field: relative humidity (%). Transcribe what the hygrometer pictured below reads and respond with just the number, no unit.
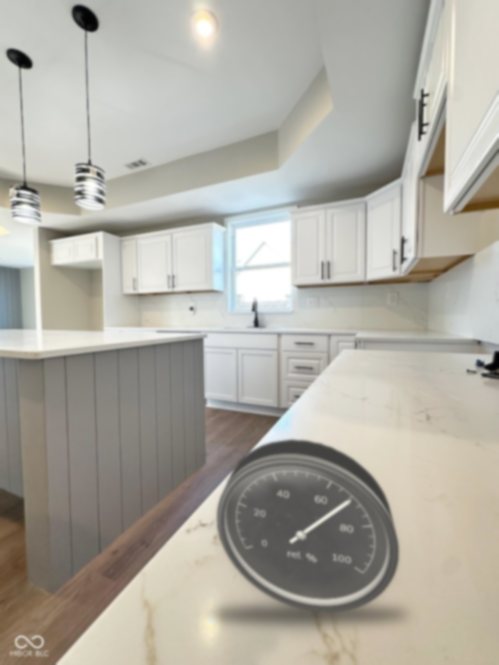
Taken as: 68
